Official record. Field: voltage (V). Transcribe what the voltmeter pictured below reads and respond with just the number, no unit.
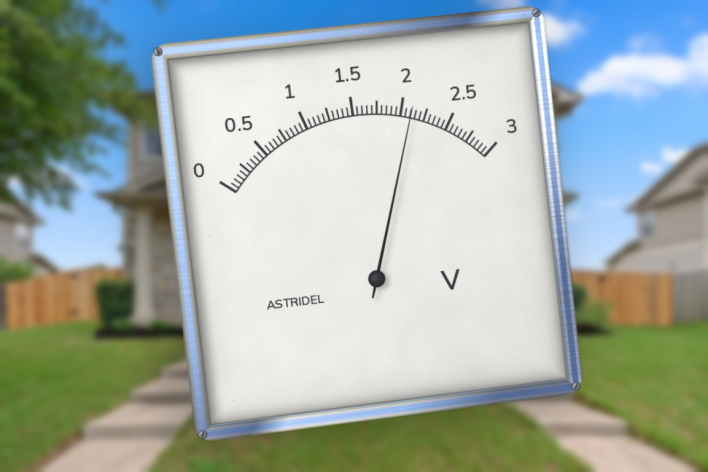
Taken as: 2.1
